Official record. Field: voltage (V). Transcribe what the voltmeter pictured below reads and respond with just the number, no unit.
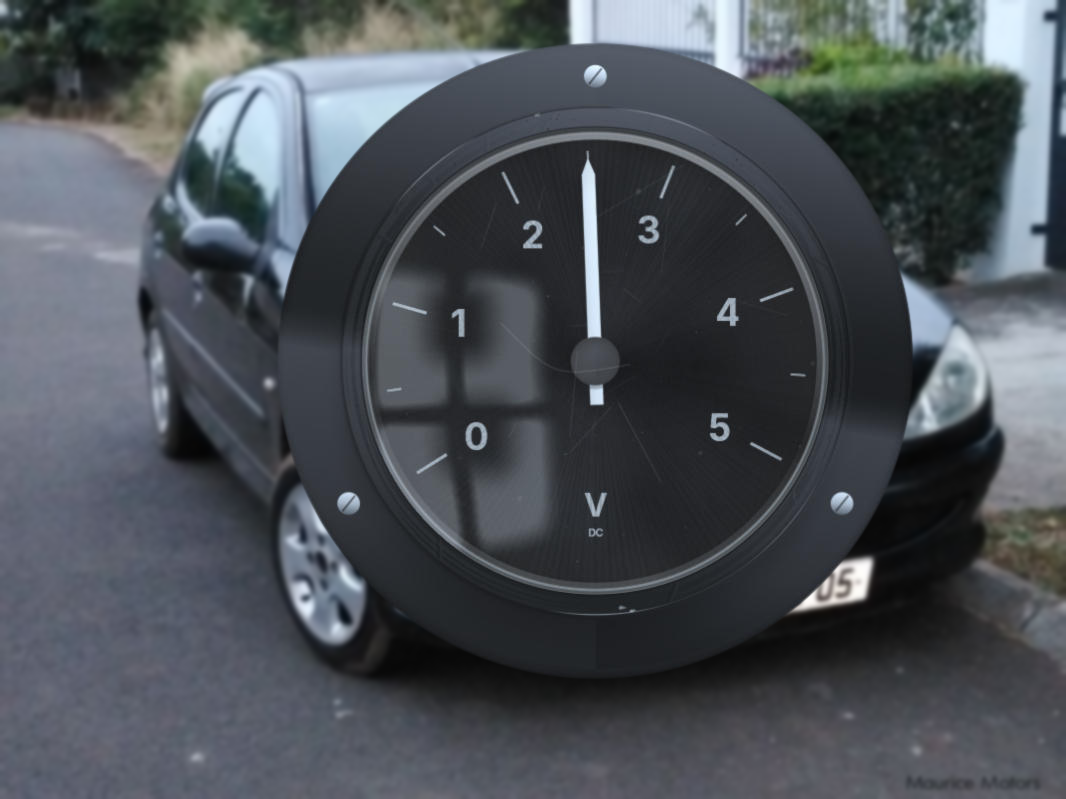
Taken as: 2.5
